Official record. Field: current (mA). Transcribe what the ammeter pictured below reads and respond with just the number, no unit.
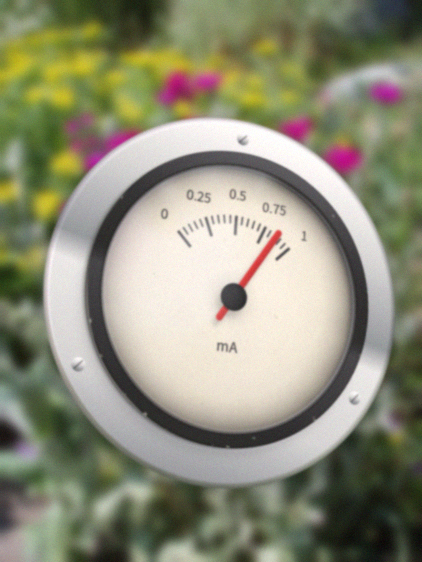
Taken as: 0.85
